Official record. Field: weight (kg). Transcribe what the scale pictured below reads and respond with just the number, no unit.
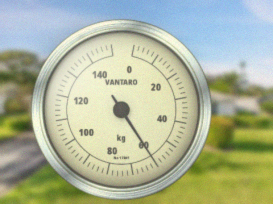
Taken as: 60
